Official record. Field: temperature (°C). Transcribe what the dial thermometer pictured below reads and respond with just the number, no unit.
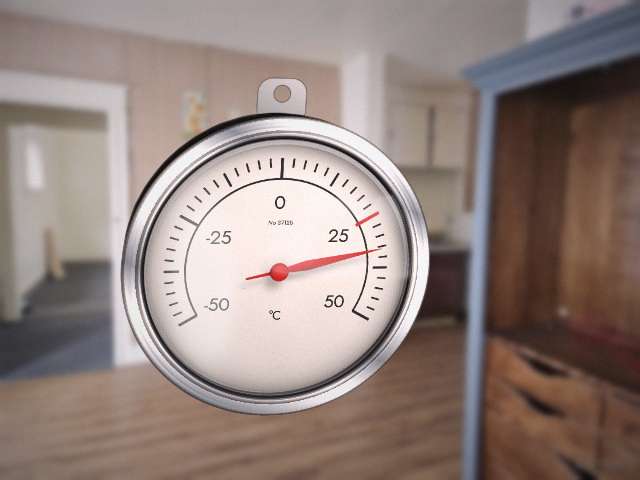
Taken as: 32.5
